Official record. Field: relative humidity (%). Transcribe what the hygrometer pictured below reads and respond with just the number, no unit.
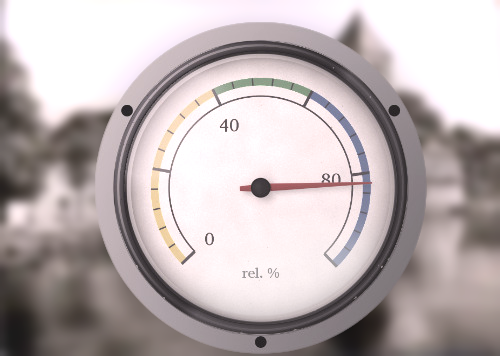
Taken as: 82
